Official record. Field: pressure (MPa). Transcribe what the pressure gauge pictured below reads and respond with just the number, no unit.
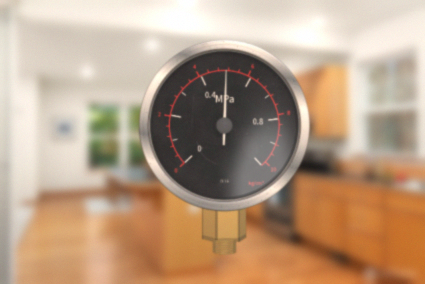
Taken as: 0.5
